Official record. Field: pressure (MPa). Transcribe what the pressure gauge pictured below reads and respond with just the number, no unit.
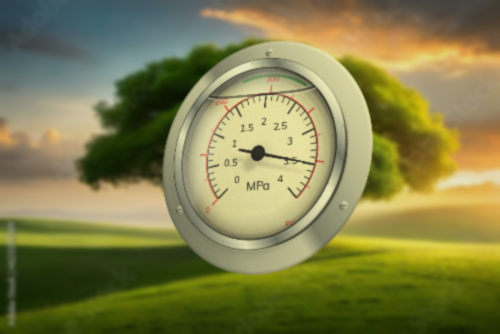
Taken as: 3.5
